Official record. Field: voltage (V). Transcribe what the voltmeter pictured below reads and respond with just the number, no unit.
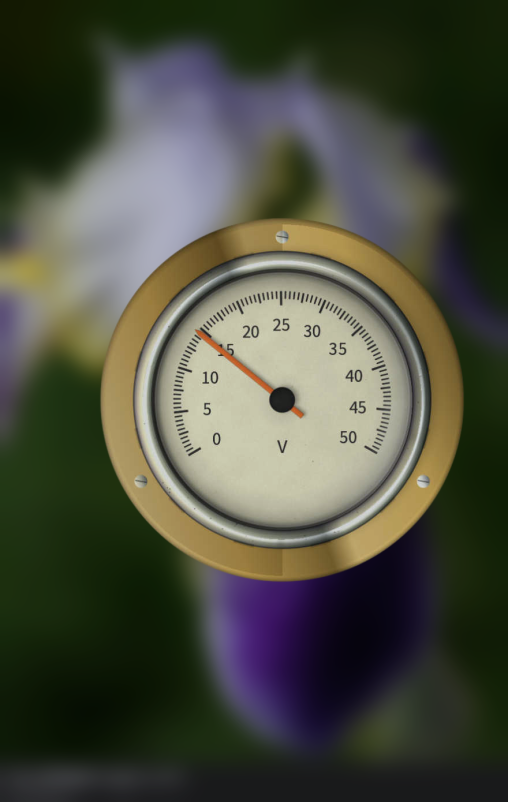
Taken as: 14.5
